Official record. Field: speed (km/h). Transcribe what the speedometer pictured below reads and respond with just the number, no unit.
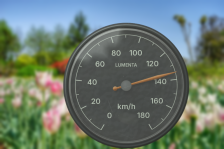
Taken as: 135
